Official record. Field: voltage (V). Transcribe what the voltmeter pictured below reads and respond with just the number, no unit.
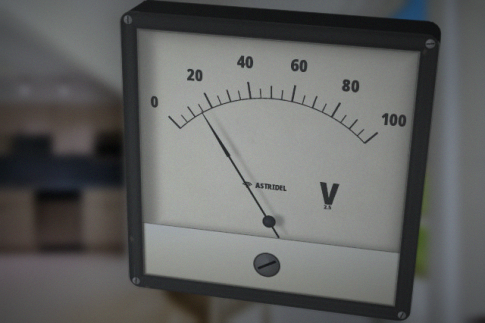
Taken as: 15
